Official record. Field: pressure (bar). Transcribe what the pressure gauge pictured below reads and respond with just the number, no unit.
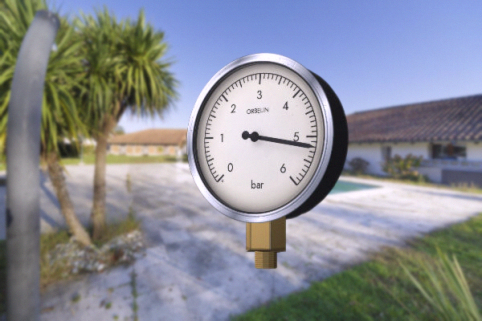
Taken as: 5.2
